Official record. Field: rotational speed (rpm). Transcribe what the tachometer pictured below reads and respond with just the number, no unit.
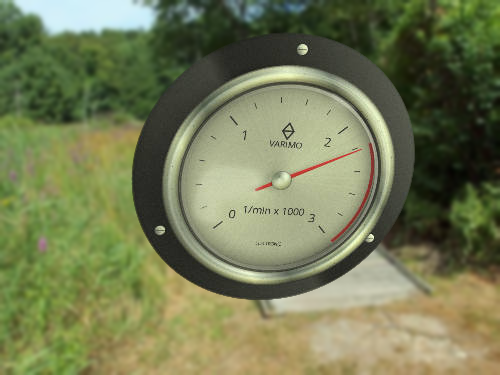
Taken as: 2200
